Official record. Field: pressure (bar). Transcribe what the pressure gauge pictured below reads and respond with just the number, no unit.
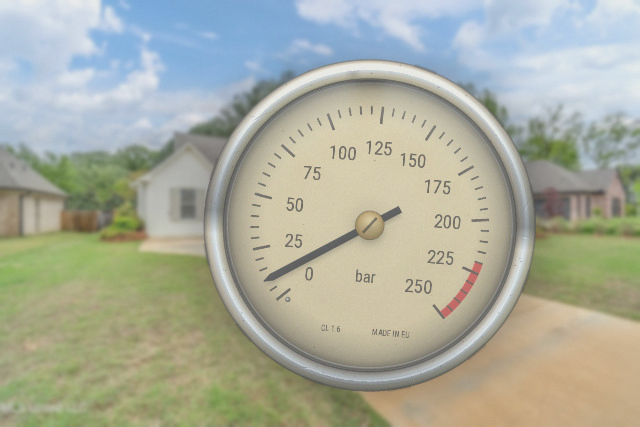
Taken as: 10
